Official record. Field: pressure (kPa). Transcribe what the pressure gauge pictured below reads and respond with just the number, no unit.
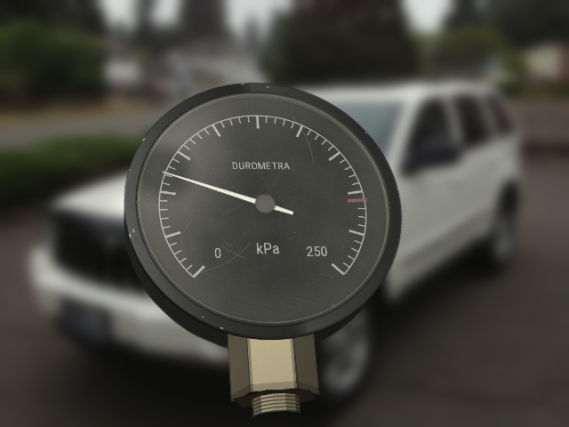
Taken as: 60
